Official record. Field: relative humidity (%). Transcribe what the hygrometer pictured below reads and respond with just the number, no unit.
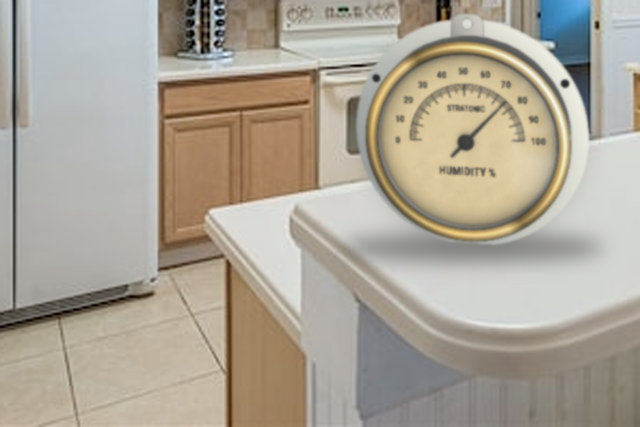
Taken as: 75
